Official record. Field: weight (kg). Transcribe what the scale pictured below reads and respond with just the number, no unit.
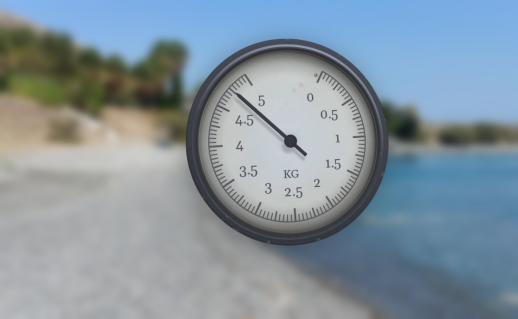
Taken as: 4.75
